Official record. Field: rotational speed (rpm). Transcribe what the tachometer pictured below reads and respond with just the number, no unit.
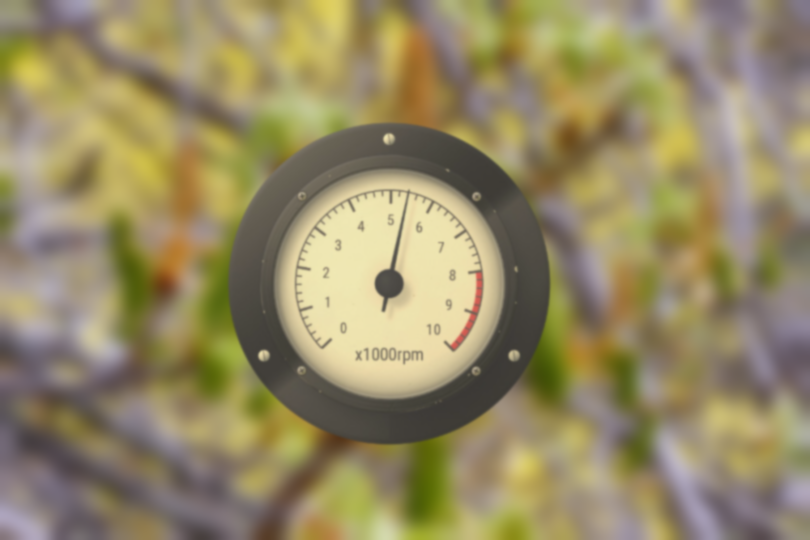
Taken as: 5400
